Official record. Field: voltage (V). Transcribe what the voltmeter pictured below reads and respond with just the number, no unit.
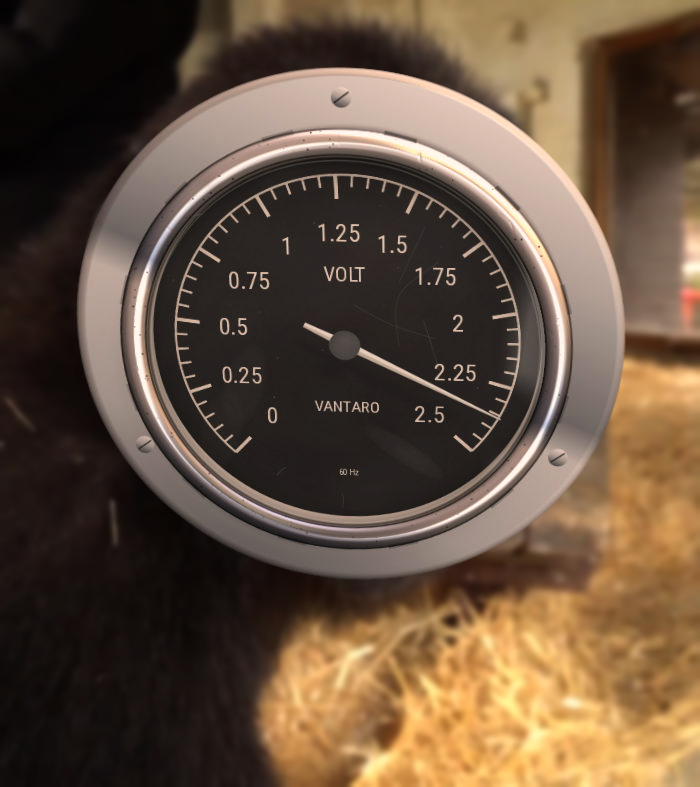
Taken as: 2.35
